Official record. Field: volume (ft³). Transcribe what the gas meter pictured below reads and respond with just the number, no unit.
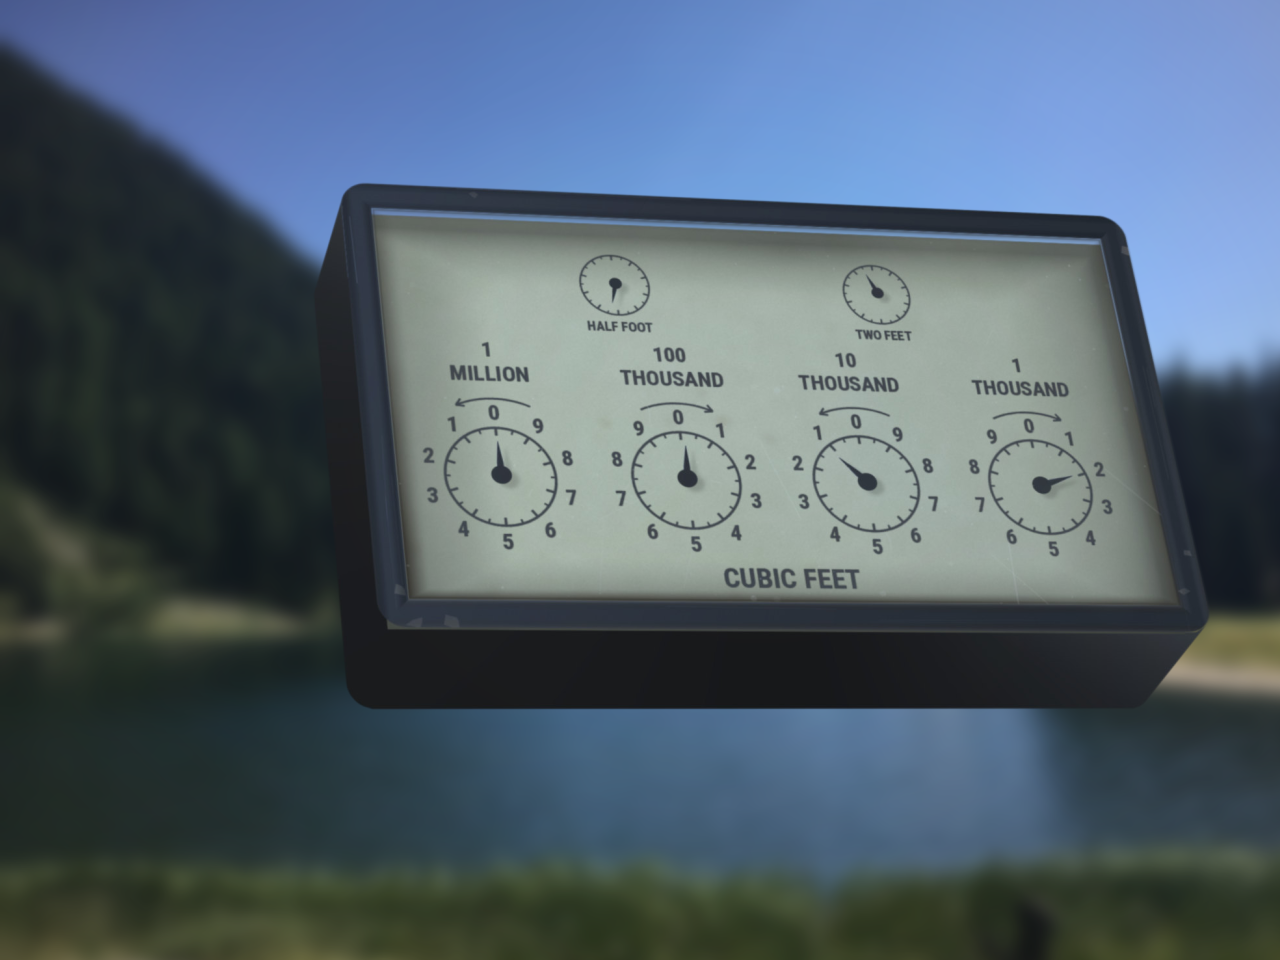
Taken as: 1200
